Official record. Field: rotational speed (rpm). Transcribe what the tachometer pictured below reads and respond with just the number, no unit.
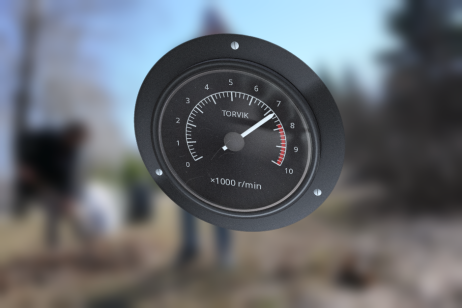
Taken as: 7200
